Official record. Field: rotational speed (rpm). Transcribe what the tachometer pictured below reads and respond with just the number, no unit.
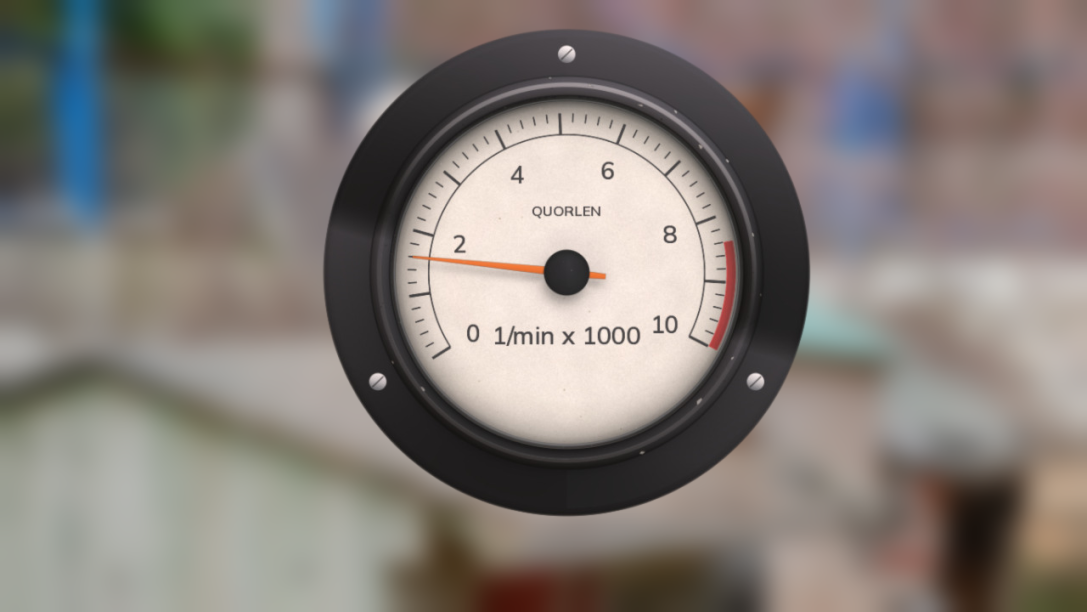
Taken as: 1600
